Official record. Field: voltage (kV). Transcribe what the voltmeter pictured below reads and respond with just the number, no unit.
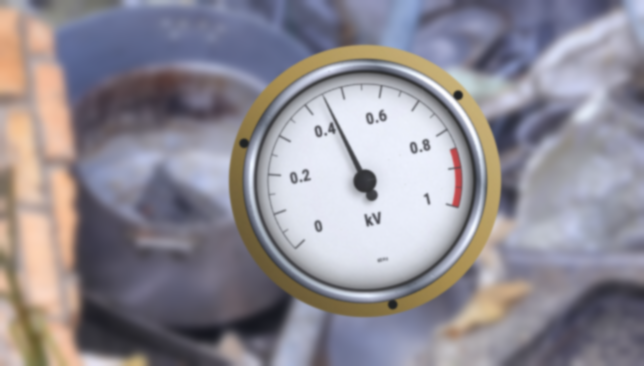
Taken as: 0.45
